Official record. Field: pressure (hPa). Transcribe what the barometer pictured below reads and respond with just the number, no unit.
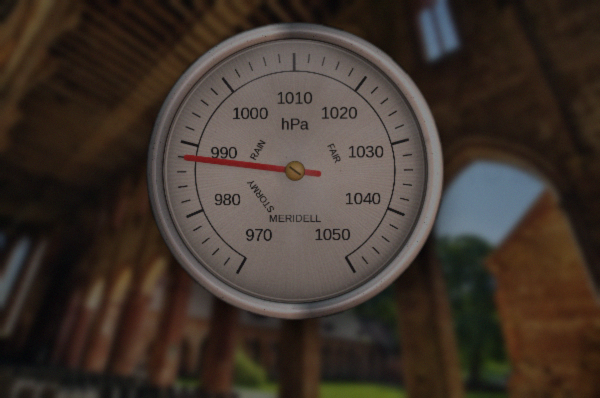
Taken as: 988
